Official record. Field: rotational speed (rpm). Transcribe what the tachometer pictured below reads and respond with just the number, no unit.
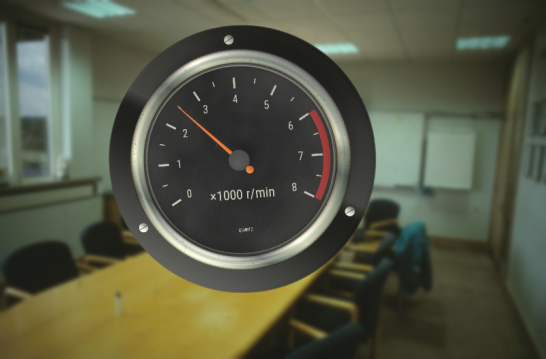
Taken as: 2500
